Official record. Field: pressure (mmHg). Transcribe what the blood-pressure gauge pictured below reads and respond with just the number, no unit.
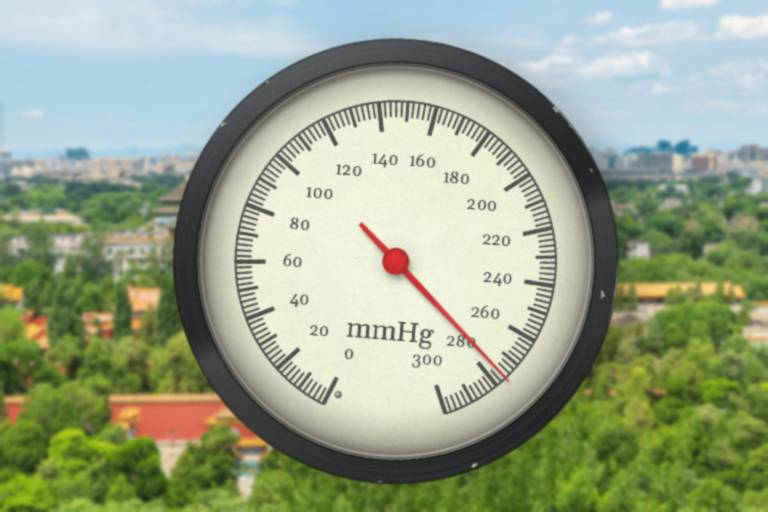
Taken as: 276
